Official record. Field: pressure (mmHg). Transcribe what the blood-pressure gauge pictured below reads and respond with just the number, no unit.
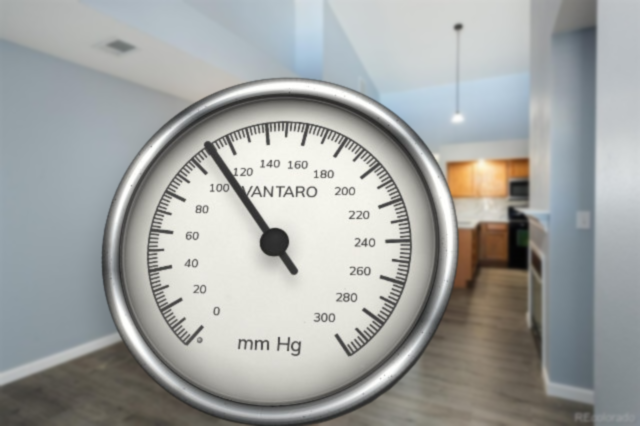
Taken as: 110
